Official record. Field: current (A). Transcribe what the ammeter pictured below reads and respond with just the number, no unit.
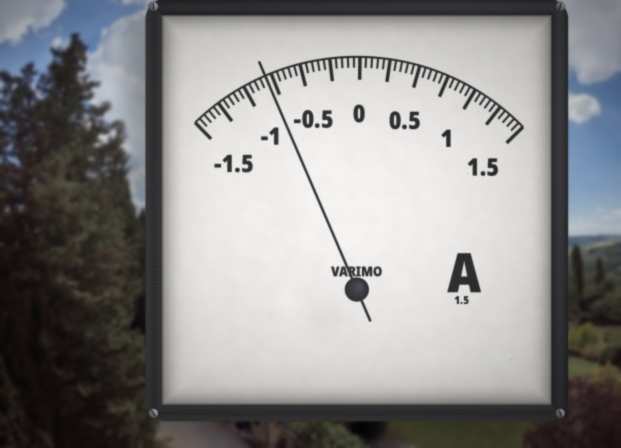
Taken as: -0.8
